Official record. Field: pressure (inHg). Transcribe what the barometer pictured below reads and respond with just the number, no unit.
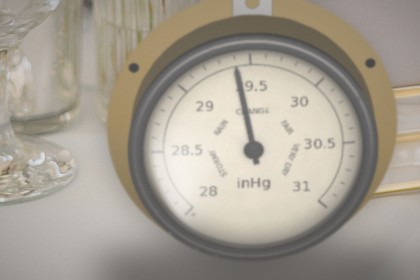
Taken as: 29.4
